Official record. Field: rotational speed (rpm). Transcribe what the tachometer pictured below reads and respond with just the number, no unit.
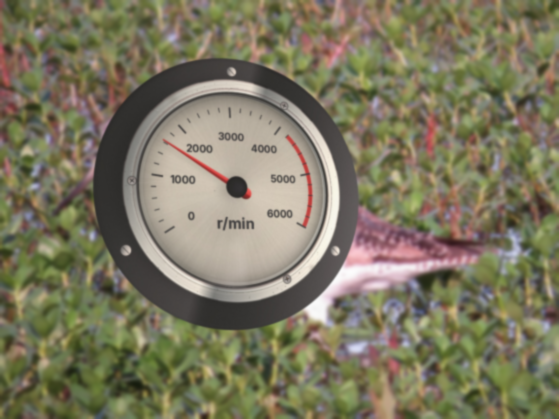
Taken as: 1600
